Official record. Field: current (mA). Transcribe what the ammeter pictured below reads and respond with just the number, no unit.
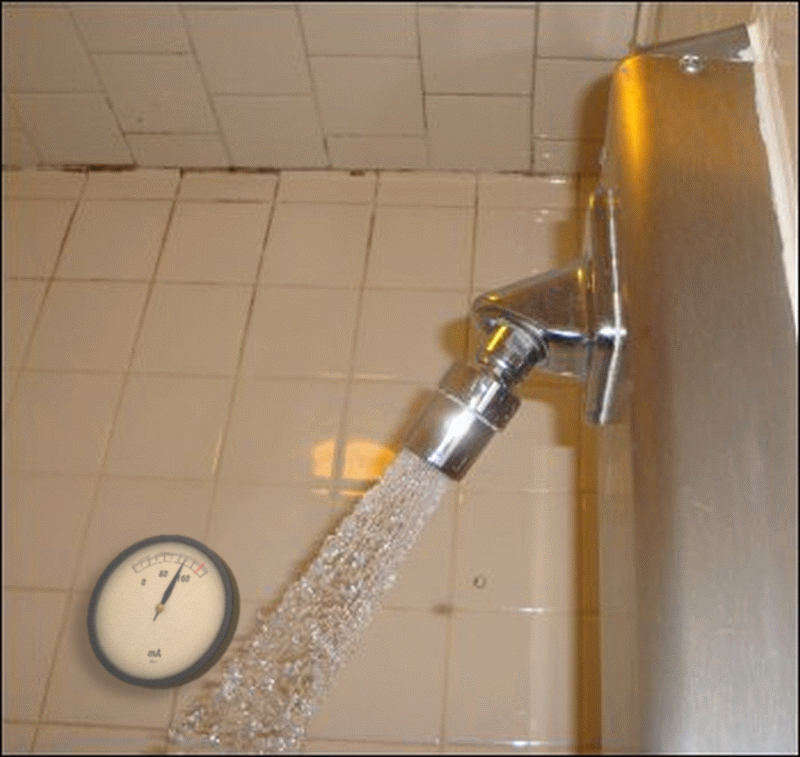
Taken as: 140
